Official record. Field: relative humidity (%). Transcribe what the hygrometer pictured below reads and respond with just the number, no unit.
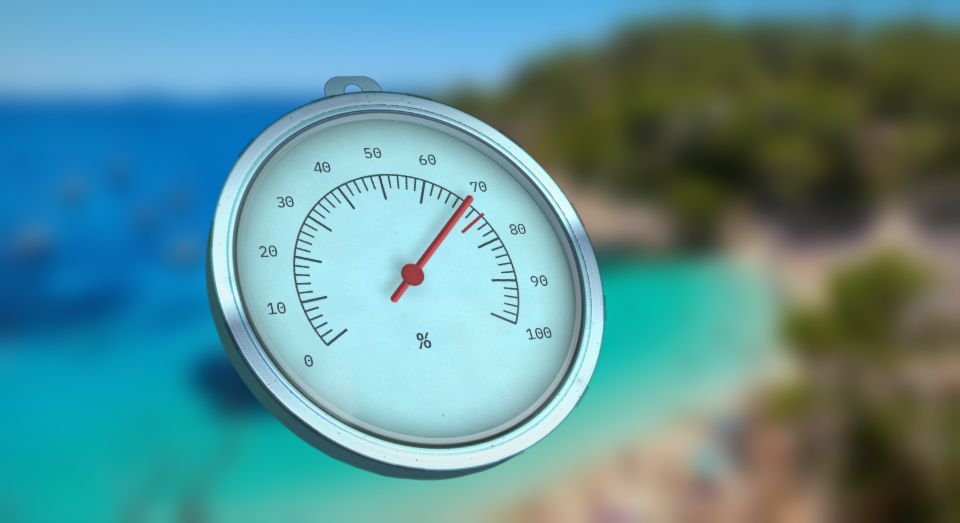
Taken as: 70
